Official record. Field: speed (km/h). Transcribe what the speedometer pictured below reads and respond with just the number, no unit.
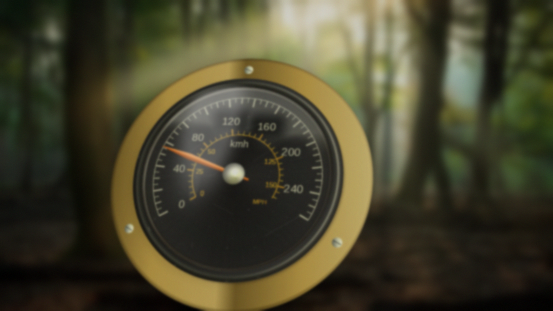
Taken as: 55
